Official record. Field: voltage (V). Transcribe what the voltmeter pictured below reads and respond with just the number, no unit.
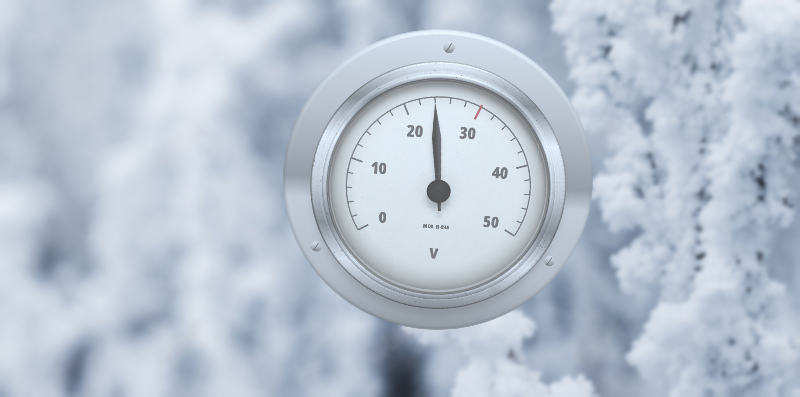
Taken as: 24
